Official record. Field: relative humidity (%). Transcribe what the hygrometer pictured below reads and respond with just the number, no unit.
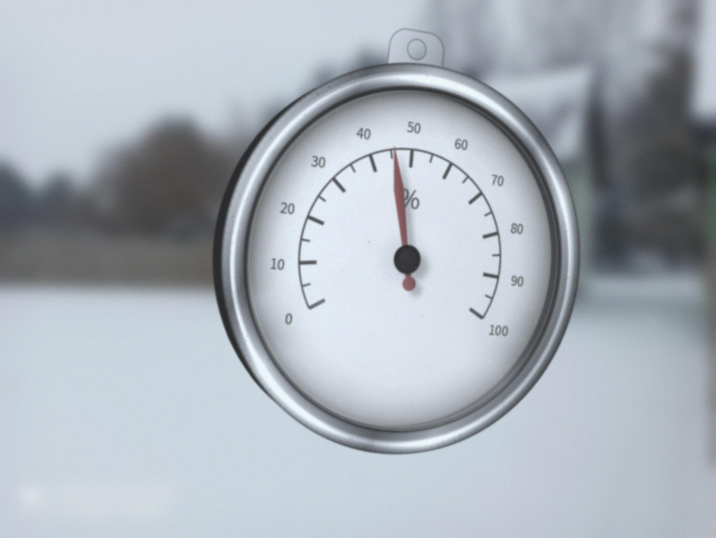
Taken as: 45
